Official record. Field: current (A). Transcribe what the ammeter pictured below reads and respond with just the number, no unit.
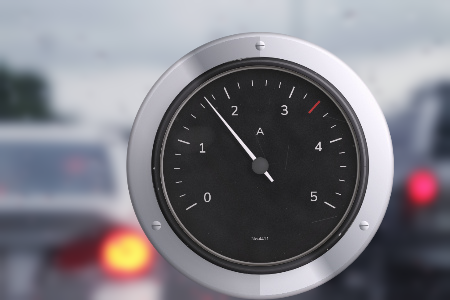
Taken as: 1.7
